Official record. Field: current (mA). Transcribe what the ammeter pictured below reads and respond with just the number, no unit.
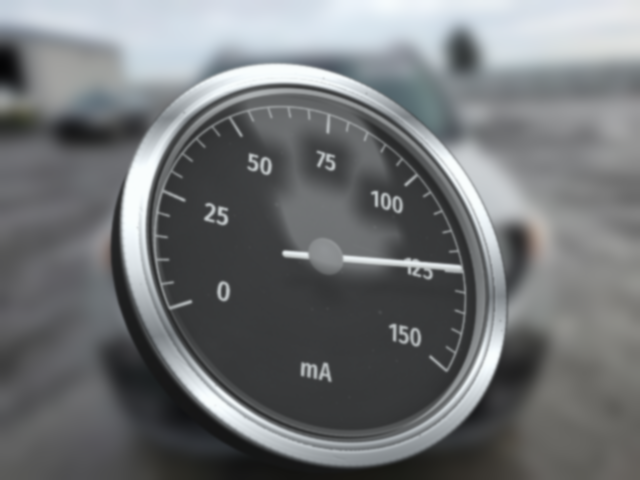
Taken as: 125
